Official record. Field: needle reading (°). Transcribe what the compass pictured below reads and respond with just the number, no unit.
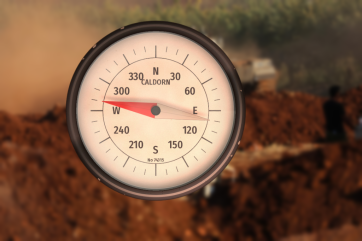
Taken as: 280
